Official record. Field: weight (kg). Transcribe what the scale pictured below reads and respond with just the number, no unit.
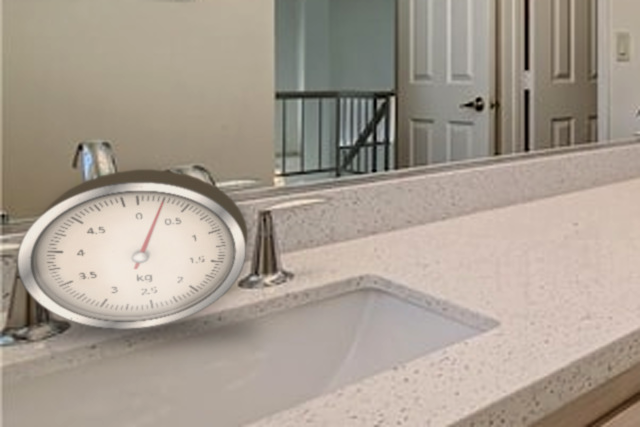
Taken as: 0.25
